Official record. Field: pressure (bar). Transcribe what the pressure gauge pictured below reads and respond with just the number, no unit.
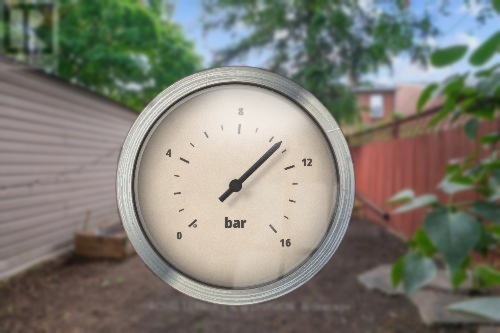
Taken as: 10.5
